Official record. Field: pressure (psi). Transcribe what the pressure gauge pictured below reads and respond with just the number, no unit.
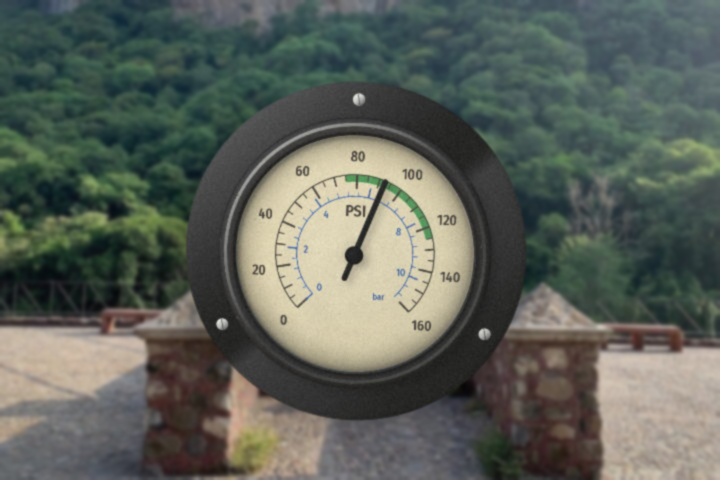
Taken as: 92.5
